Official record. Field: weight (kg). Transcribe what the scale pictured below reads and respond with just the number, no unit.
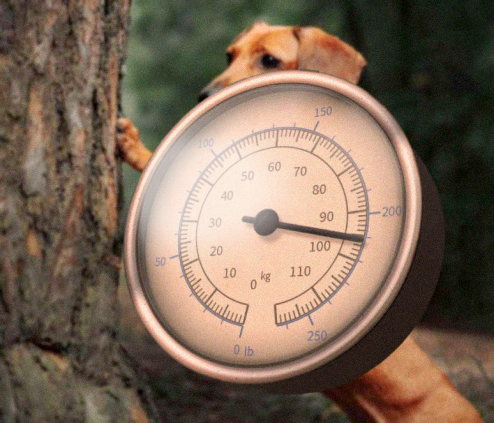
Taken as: 96
